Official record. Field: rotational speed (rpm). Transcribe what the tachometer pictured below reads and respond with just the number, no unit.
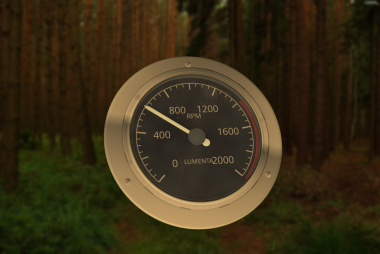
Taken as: 600
